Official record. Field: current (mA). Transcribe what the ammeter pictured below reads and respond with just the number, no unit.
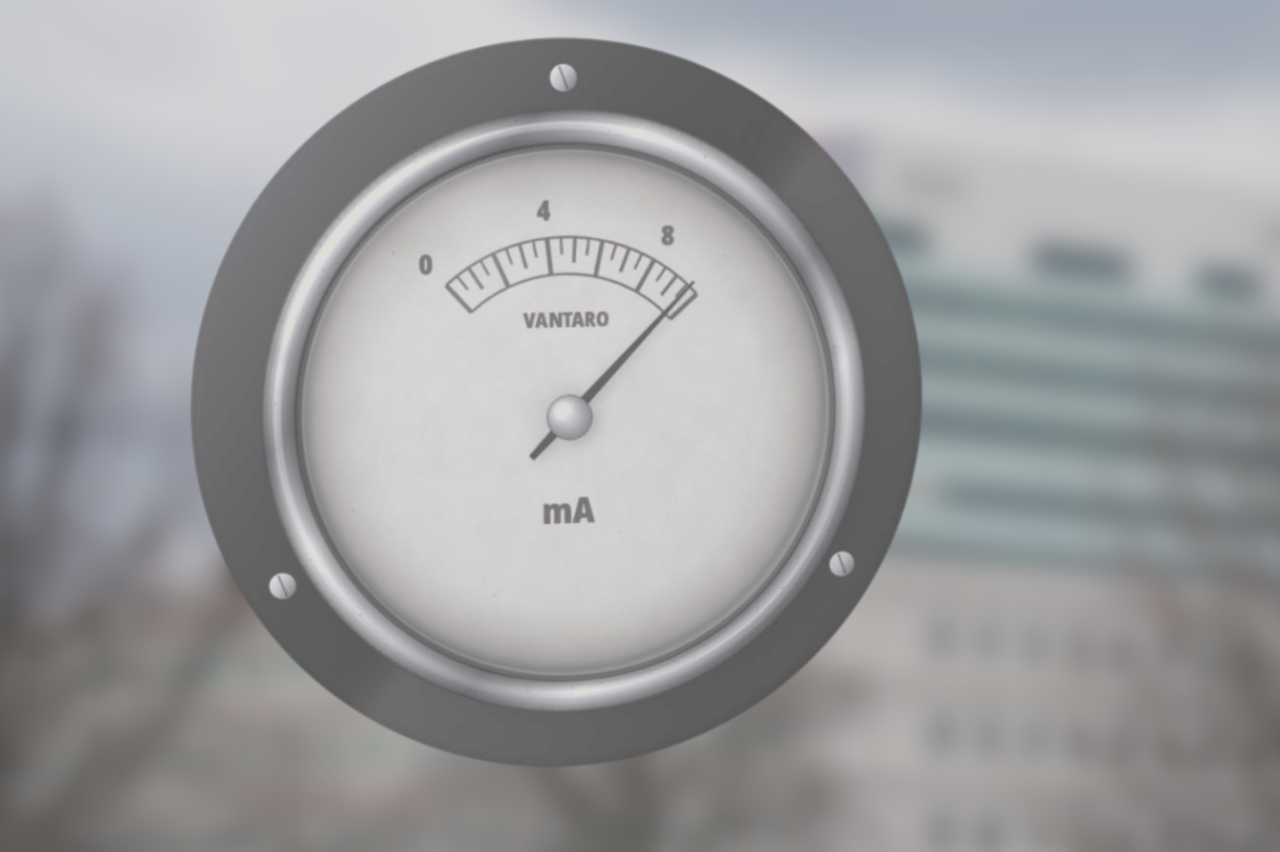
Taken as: 9.5
